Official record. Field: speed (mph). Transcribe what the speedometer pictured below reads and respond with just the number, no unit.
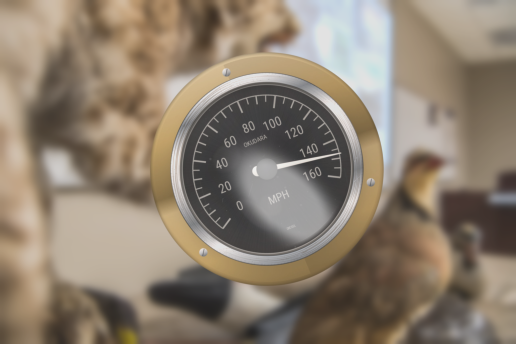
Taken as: 147.5
